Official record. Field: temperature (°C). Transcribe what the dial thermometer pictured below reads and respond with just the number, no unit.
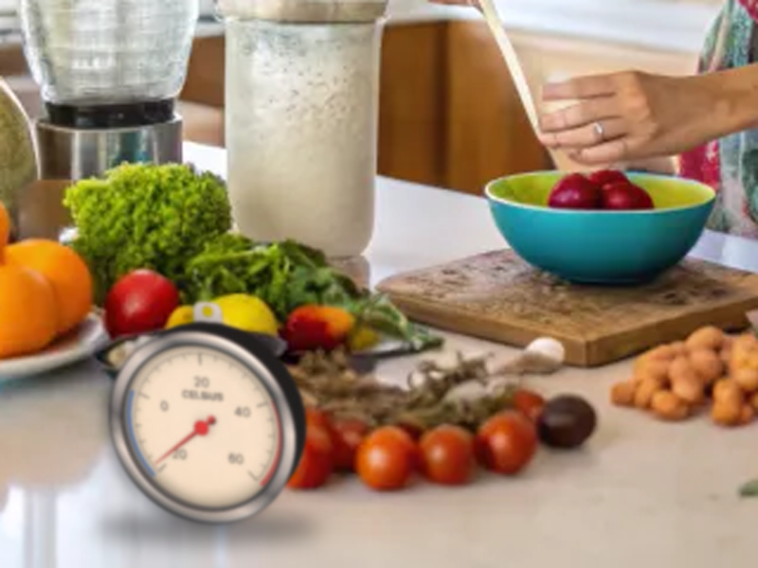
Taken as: -18
